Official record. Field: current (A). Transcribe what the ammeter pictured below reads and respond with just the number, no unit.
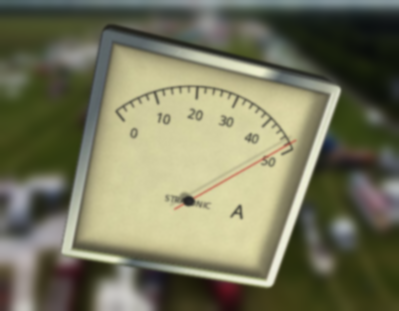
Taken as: 48
